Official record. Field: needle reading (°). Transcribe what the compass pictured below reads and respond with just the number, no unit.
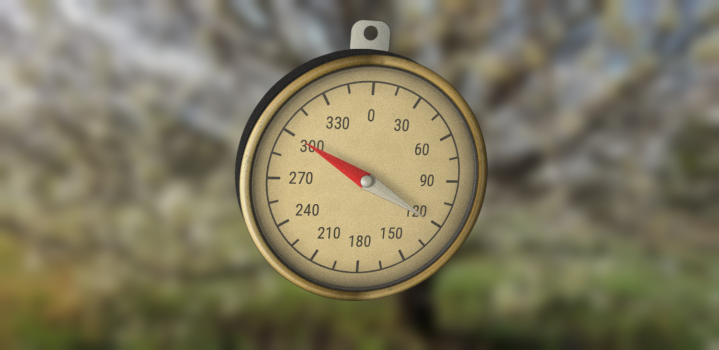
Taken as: 300
